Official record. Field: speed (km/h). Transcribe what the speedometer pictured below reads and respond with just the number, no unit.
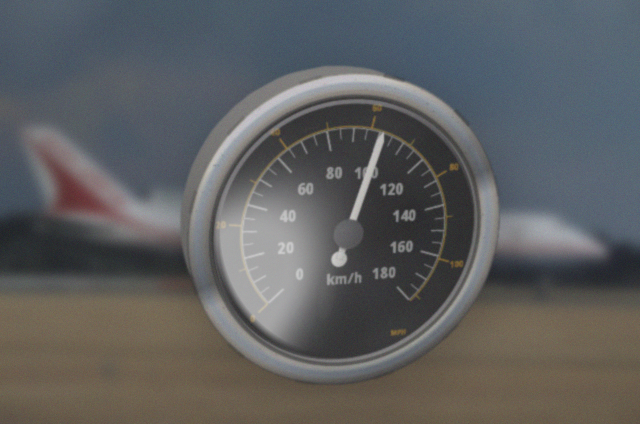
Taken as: 100
